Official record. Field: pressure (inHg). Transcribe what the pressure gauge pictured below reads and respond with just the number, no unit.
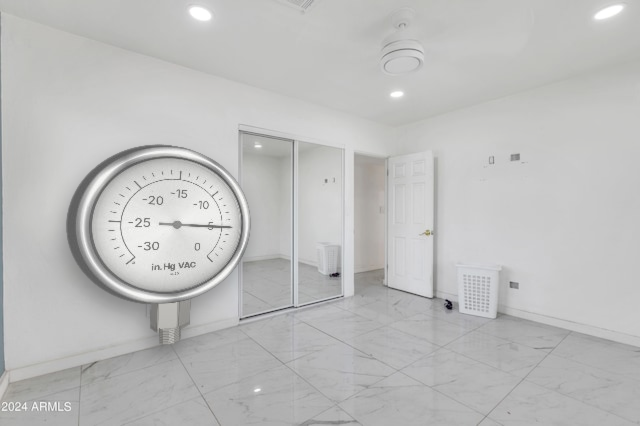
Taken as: -5
